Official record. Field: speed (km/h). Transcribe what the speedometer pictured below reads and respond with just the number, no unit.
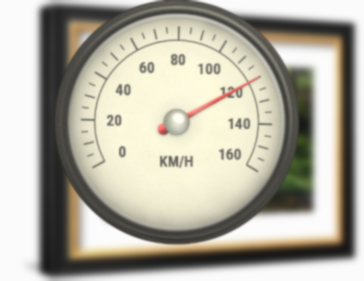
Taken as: 120
